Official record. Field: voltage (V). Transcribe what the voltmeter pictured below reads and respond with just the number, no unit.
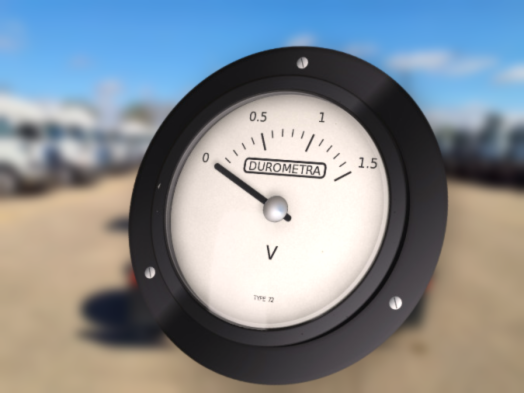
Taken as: 0
